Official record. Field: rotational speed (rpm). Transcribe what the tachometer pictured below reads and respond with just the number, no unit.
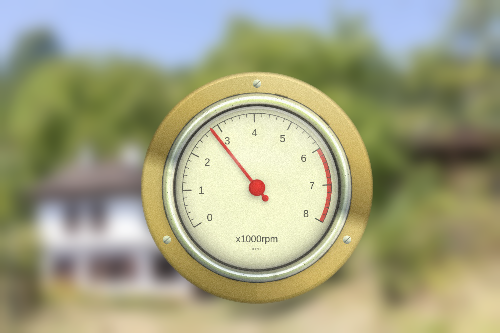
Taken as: 2800
